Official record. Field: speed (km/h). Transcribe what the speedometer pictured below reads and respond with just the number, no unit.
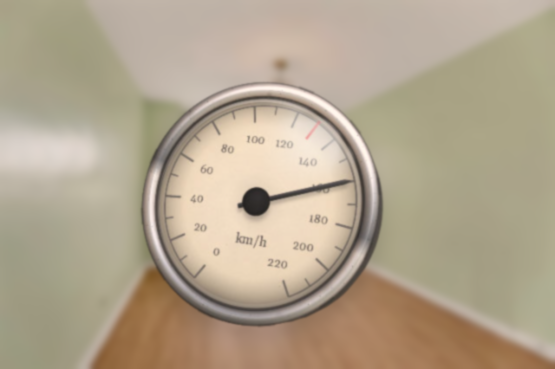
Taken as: 160
